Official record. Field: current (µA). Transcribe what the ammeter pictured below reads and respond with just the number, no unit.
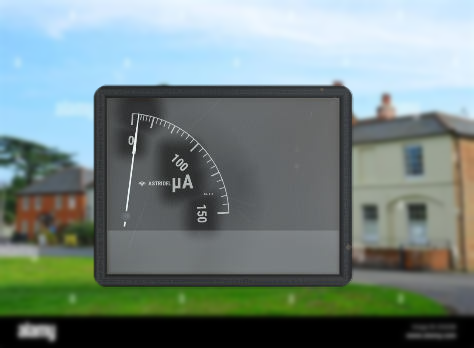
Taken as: 25
